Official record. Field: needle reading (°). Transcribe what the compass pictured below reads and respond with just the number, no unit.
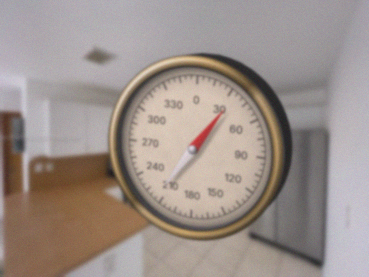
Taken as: 35
